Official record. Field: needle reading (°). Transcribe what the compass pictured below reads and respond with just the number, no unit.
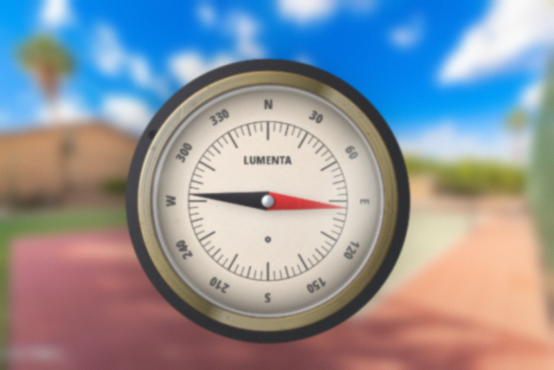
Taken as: 95
